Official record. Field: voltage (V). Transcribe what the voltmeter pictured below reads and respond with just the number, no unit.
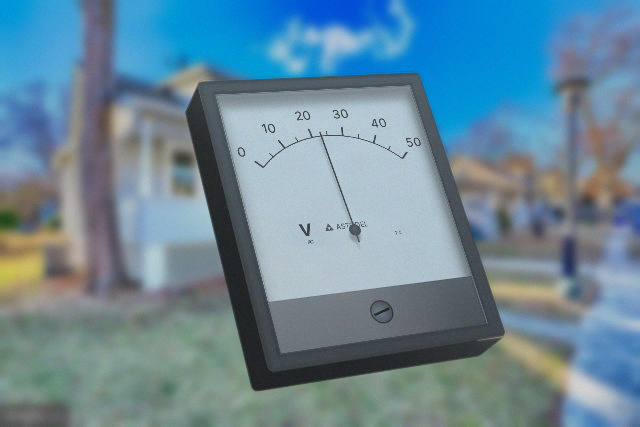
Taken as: 22.5
